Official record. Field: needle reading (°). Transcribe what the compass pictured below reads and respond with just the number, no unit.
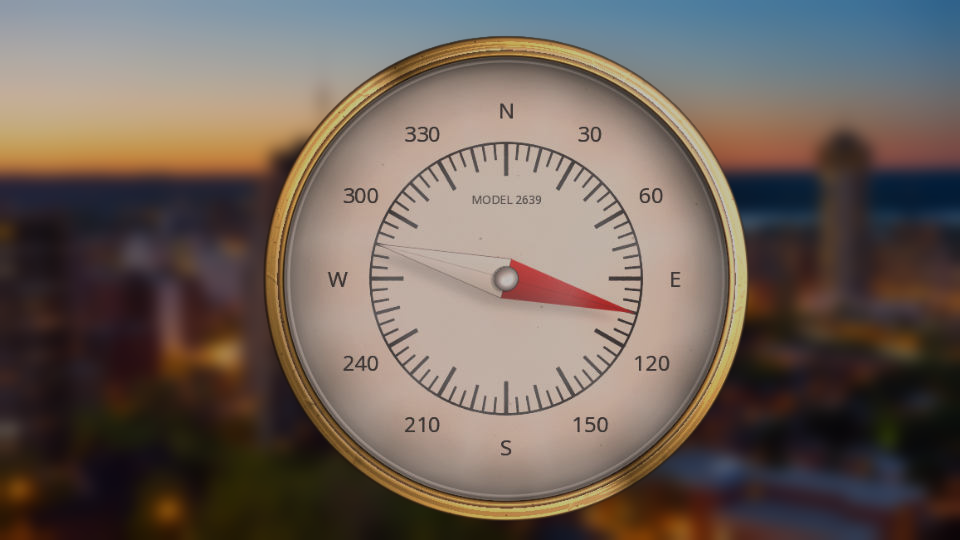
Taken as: 105
